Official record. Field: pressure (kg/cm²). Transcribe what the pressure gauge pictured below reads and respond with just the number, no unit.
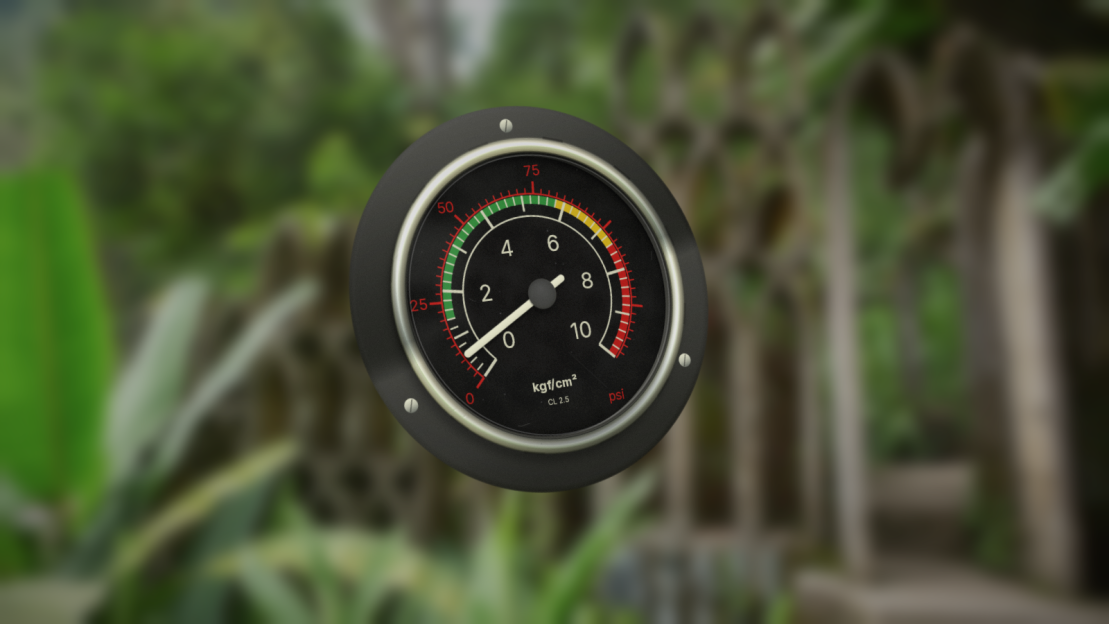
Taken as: 0.6
